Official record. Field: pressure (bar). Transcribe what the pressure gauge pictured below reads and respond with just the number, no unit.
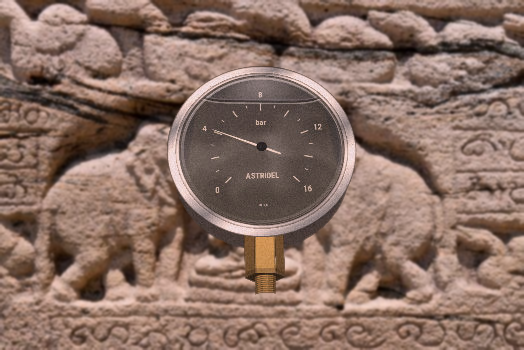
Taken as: 4
